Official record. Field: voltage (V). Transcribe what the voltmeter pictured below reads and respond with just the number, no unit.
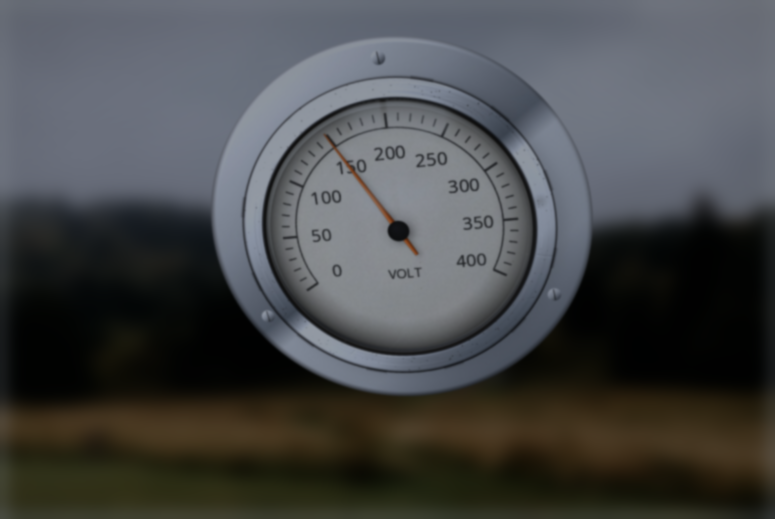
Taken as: 150
